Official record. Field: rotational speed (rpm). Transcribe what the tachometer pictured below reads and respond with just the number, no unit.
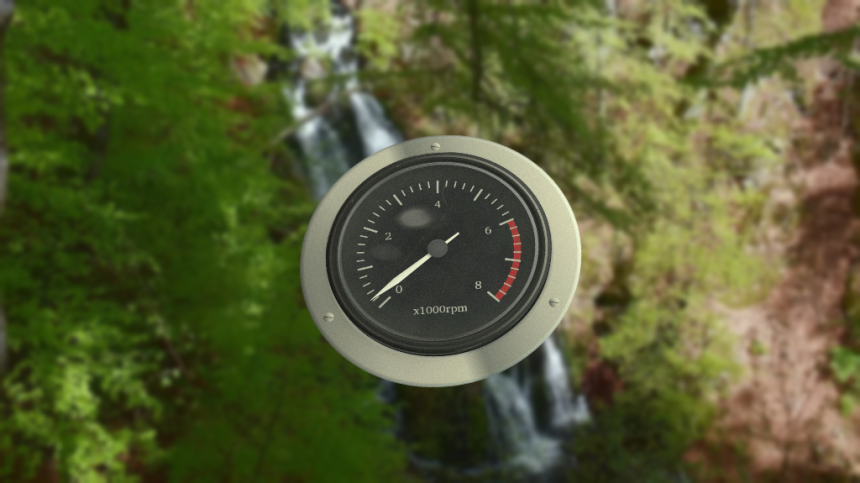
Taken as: 200
